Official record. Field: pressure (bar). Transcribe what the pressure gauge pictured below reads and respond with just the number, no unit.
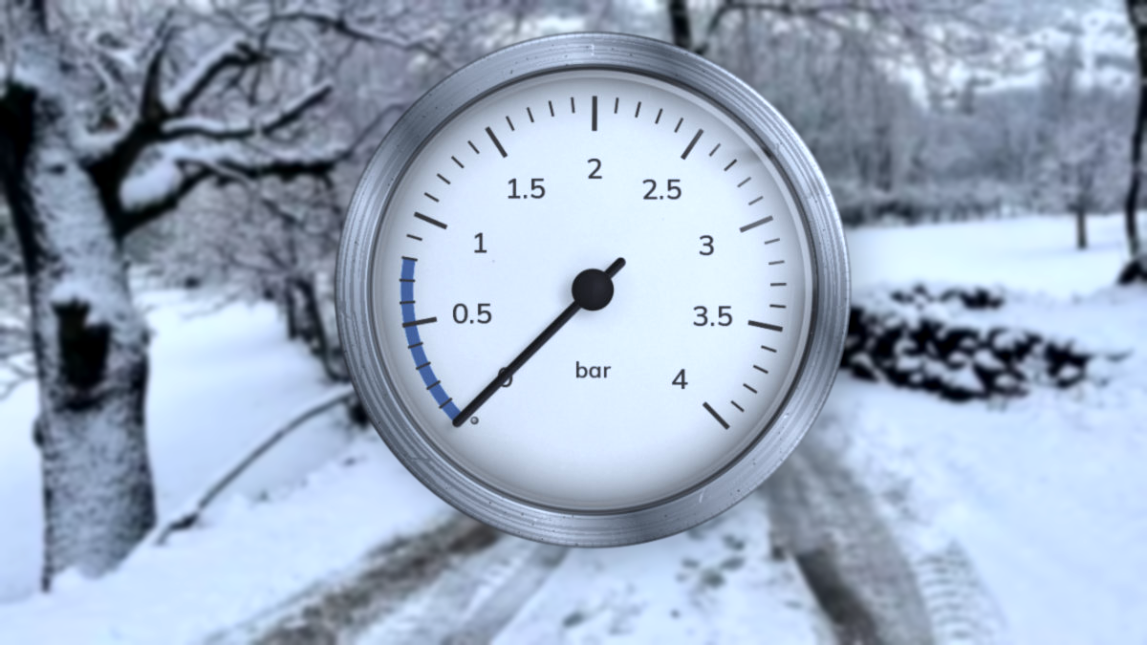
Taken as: 0
